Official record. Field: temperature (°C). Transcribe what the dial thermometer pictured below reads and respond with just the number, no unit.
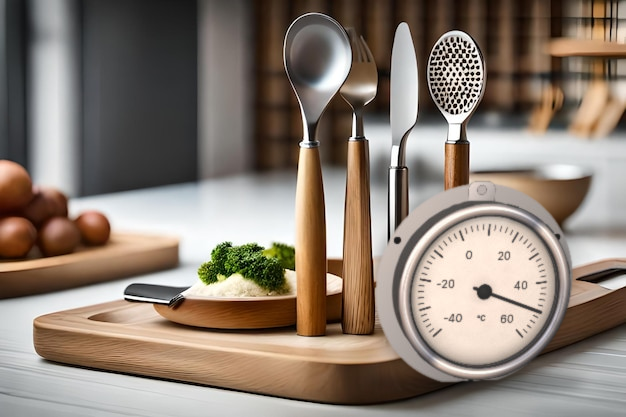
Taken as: 50
